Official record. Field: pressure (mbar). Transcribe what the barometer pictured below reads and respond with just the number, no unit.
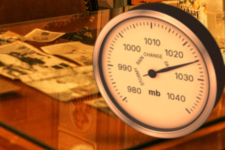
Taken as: 1025
